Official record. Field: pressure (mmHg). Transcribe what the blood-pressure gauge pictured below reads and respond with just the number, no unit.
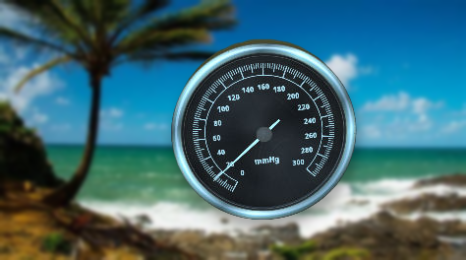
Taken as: 20
